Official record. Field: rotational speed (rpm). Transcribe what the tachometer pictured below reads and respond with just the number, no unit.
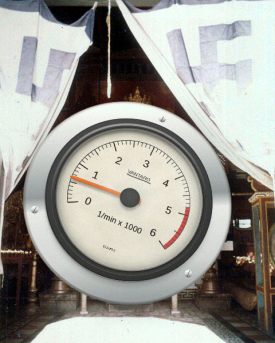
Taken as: 600
